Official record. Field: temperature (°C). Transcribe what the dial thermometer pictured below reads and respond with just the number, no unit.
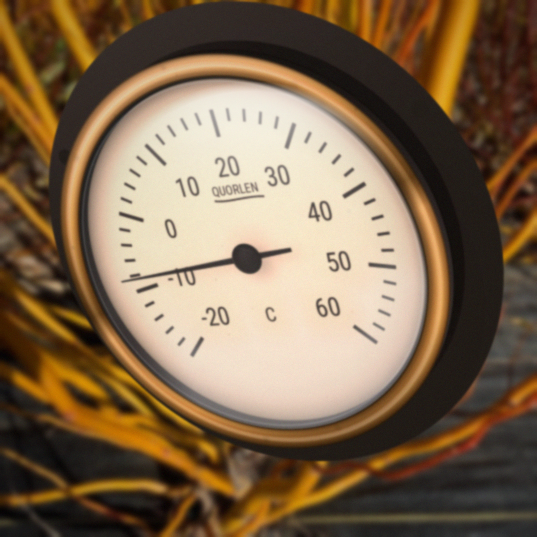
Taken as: -8
